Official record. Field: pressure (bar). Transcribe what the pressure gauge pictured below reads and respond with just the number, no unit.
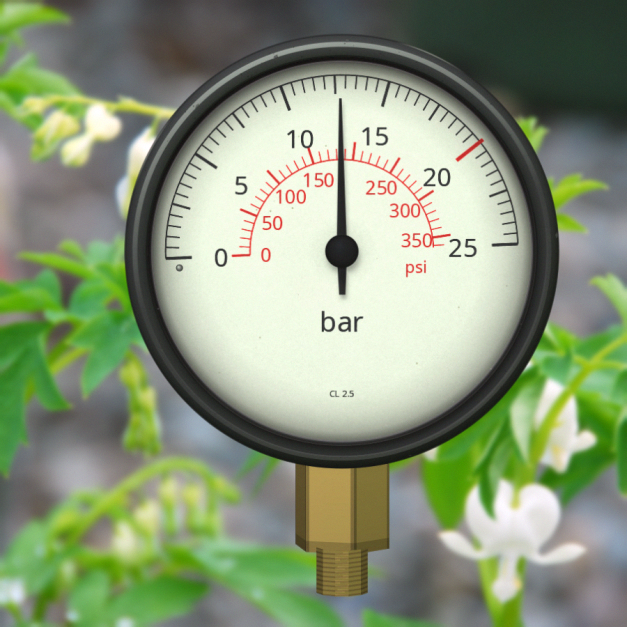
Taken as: 12.75
